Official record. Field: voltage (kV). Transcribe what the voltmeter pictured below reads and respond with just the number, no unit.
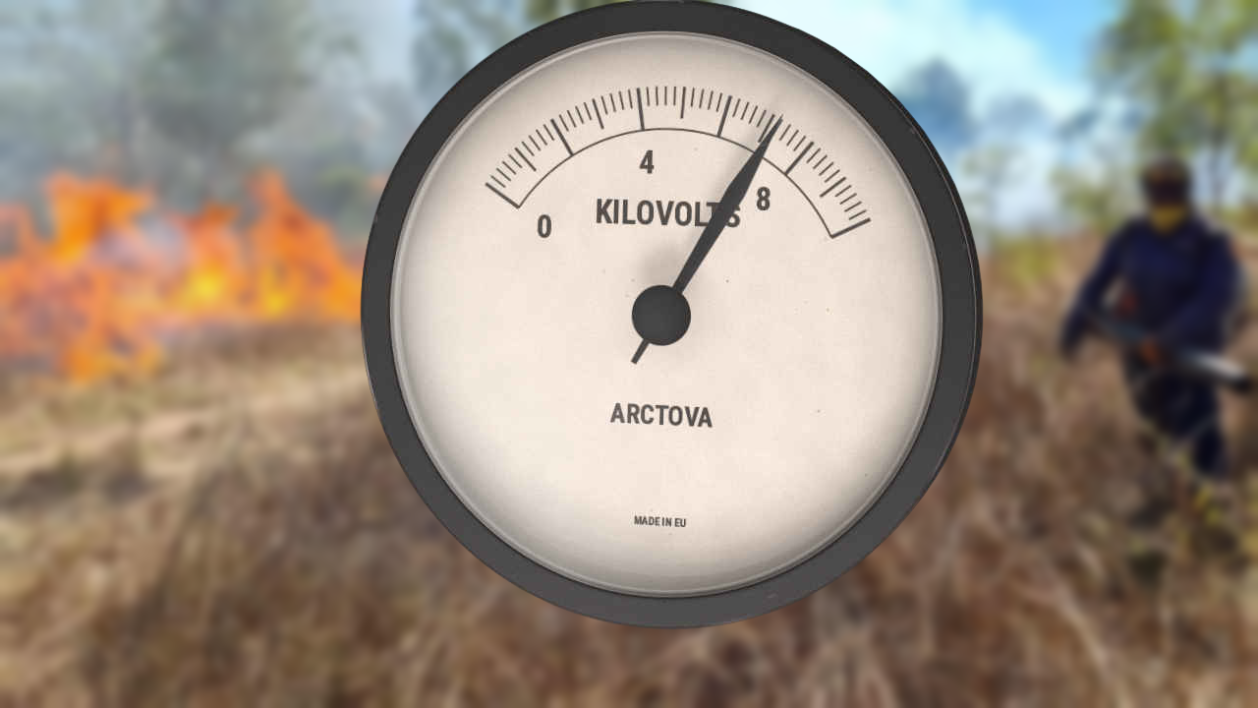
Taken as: 7.2
